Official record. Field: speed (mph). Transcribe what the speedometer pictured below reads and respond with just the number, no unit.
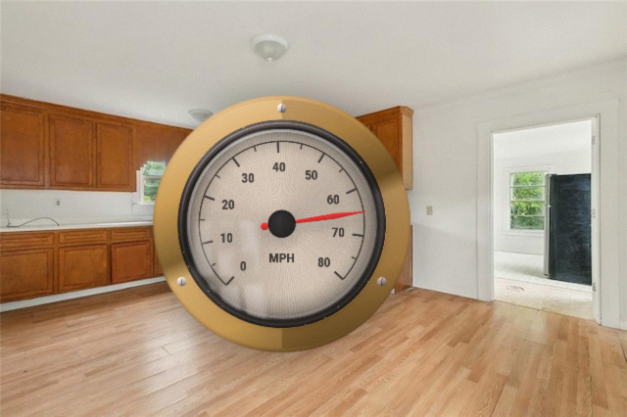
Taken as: 65
